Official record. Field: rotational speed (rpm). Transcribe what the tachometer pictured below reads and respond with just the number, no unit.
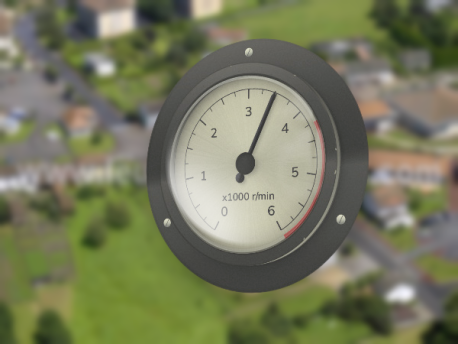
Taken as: 3500
